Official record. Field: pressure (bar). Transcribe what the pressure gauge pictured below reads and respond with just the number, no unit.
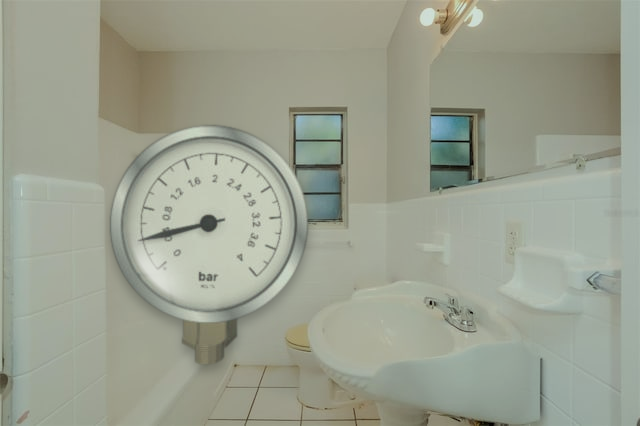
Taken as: 0.4
